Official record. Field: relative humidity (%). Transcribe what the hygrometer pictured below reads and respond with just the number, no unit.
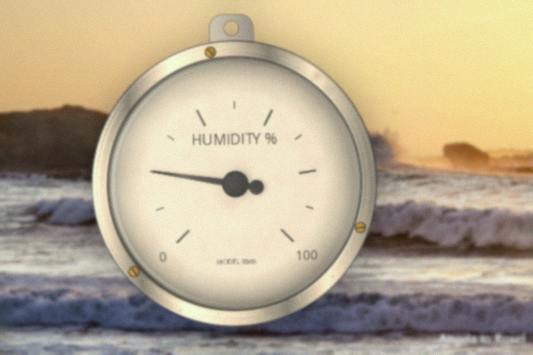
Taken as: 20
